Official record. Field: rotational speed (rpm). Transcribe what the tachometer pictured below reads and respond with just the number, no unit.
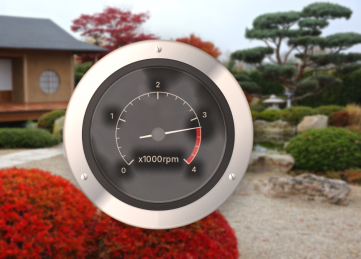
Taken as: 3200
